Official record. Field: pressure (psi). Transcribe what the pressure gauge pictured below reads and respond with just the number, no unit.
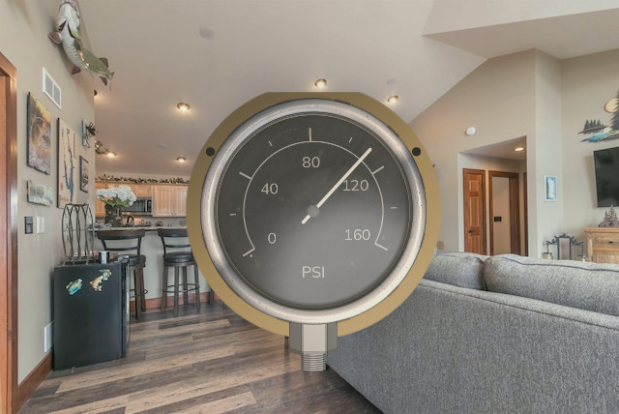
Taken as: 110
